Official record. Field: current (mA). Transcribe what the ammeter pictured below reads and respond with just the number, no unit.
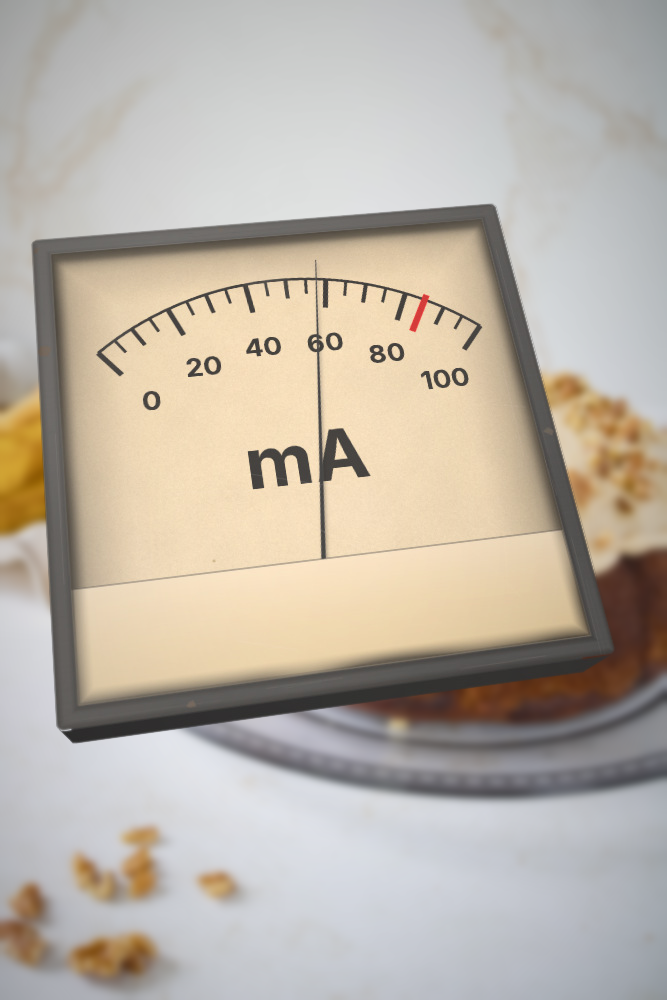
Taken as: 57.5
